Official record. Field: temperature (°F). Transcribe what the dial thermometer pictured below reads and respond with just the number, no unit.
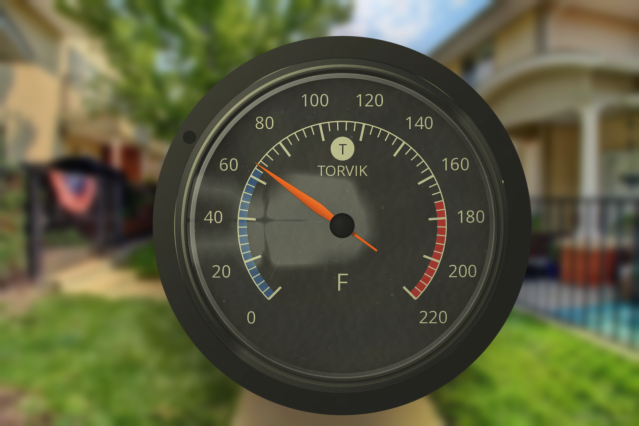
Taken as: 66
